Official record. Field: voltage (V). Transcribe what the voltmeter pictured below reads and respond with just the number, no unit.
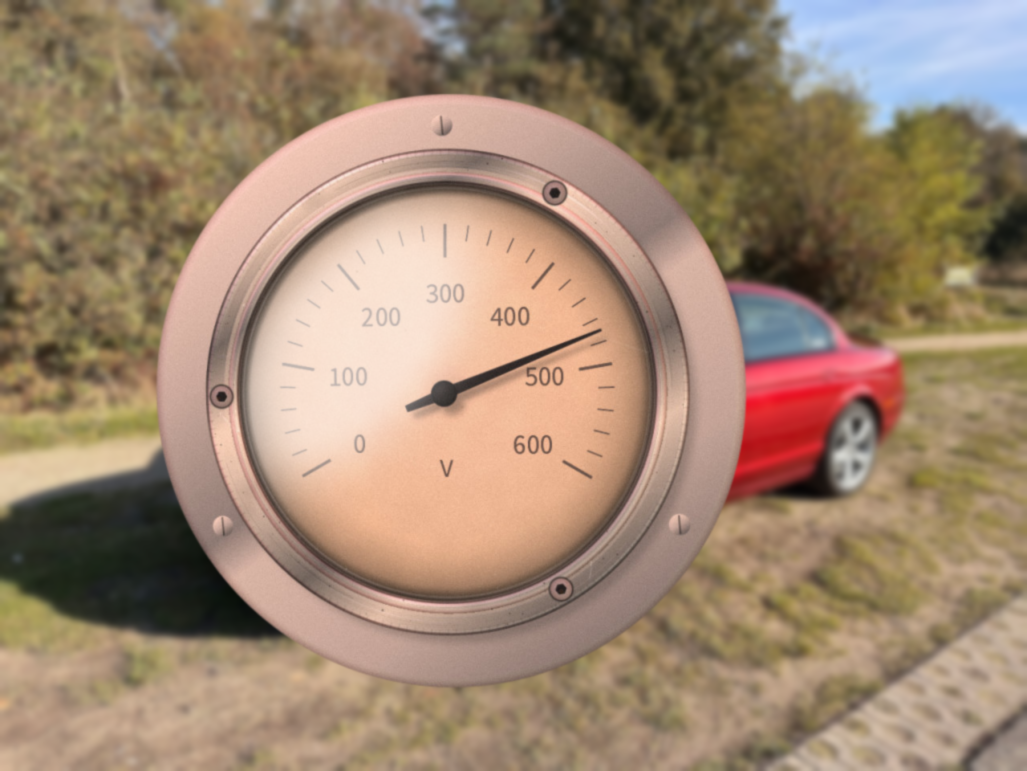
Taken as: 470
